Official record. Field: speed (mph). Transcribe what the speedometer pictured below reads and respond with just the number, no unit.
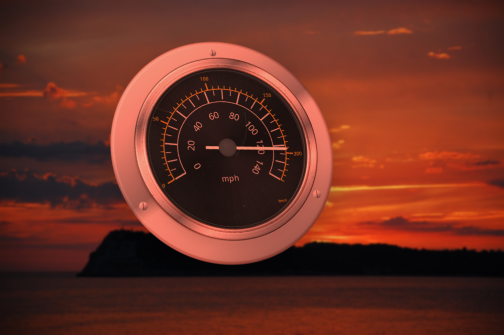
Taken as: 122.5
